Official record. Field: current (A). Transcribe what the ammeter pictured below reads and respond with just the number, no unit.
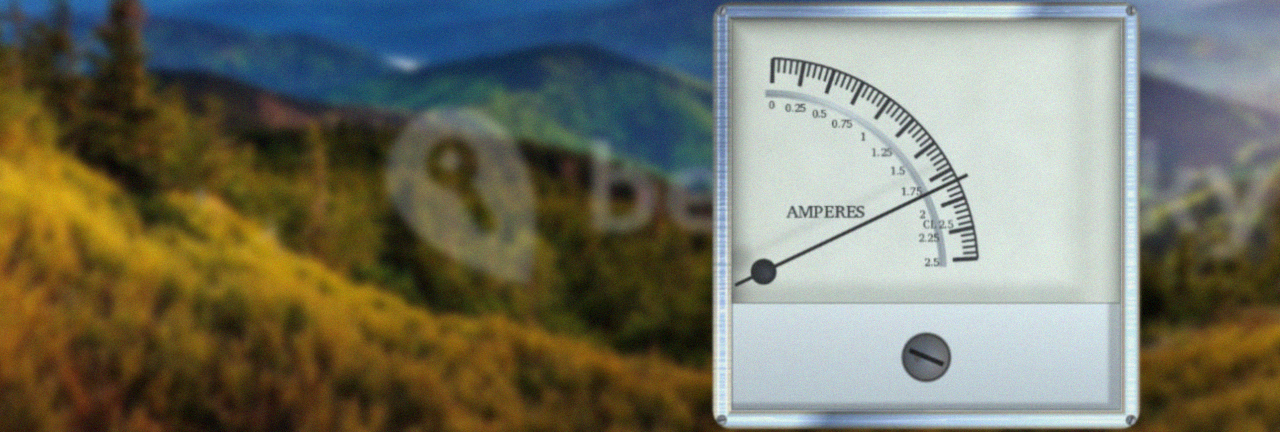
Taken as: 1.85
